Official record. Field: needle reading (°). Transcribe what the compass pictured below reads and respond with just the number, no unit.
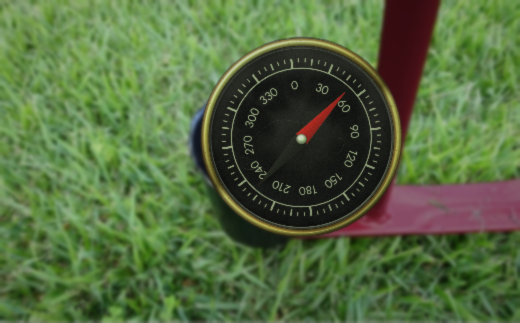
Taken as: 50
